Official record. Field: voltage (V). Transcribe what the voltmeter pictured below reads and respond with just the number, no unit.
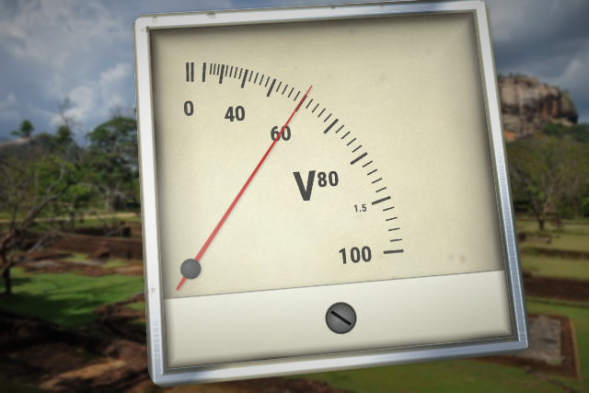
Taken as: 60
